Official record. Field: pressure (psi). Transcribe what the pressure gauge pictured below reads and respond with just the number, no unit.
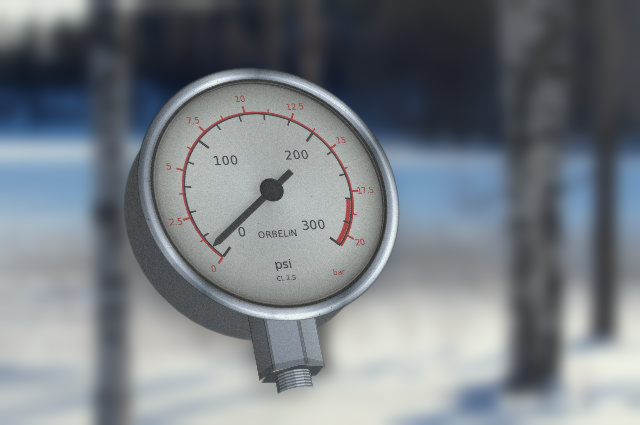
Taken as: 10
